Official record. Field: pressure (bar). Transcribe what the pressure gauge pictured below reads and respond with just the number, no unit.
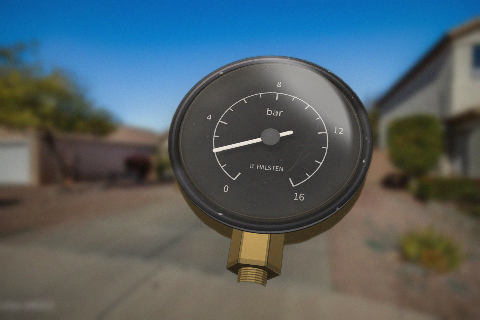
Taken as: 2
